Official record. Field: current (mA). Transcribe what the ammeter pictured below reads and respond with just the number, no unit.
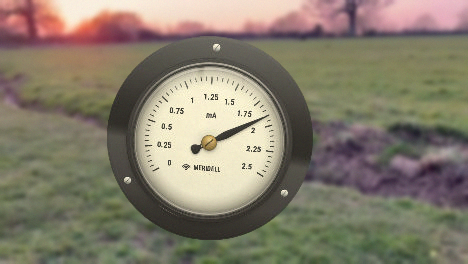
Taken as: 1.9
